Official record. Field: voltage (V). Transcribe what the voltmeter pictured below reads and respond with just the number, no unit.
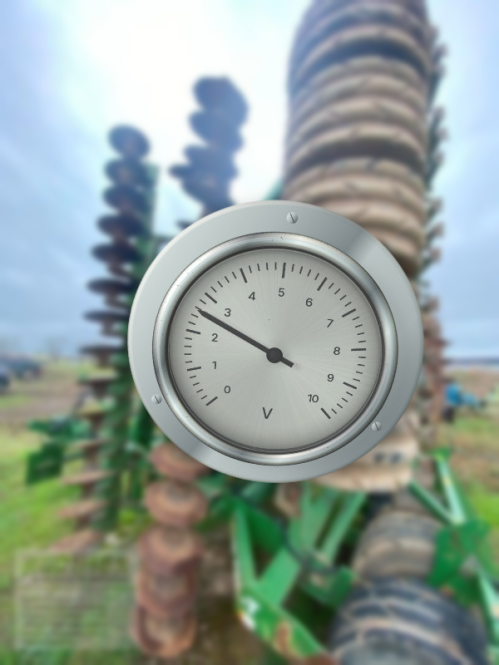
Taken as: 2.6
